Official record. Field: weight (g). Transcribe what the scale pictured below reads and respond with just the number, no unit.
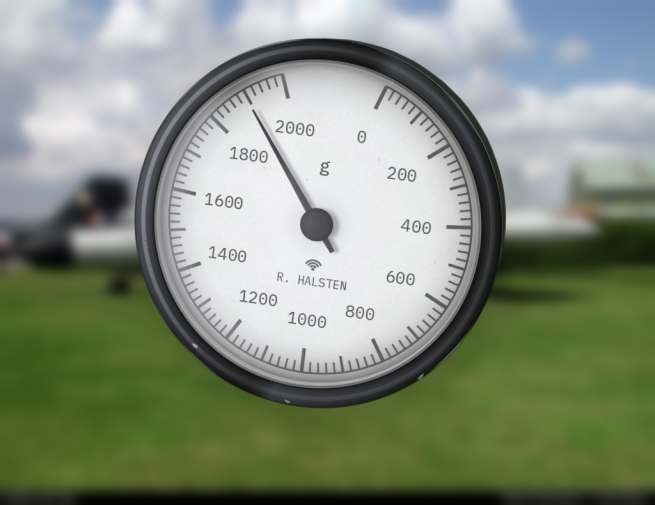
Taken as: 1900
